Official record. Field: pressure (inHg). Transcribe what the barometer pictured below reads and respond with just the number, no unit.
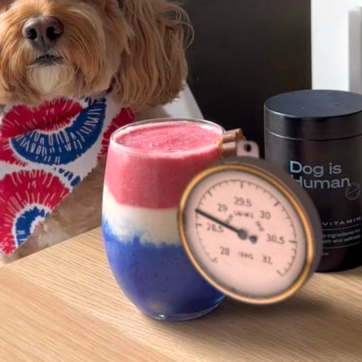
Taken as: 28.7
